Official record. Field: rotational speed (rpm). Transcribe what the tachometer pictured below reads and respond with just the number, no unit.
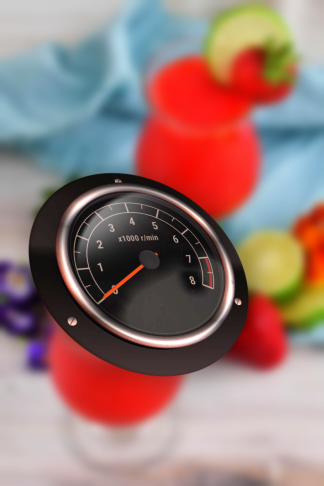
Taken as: 0
